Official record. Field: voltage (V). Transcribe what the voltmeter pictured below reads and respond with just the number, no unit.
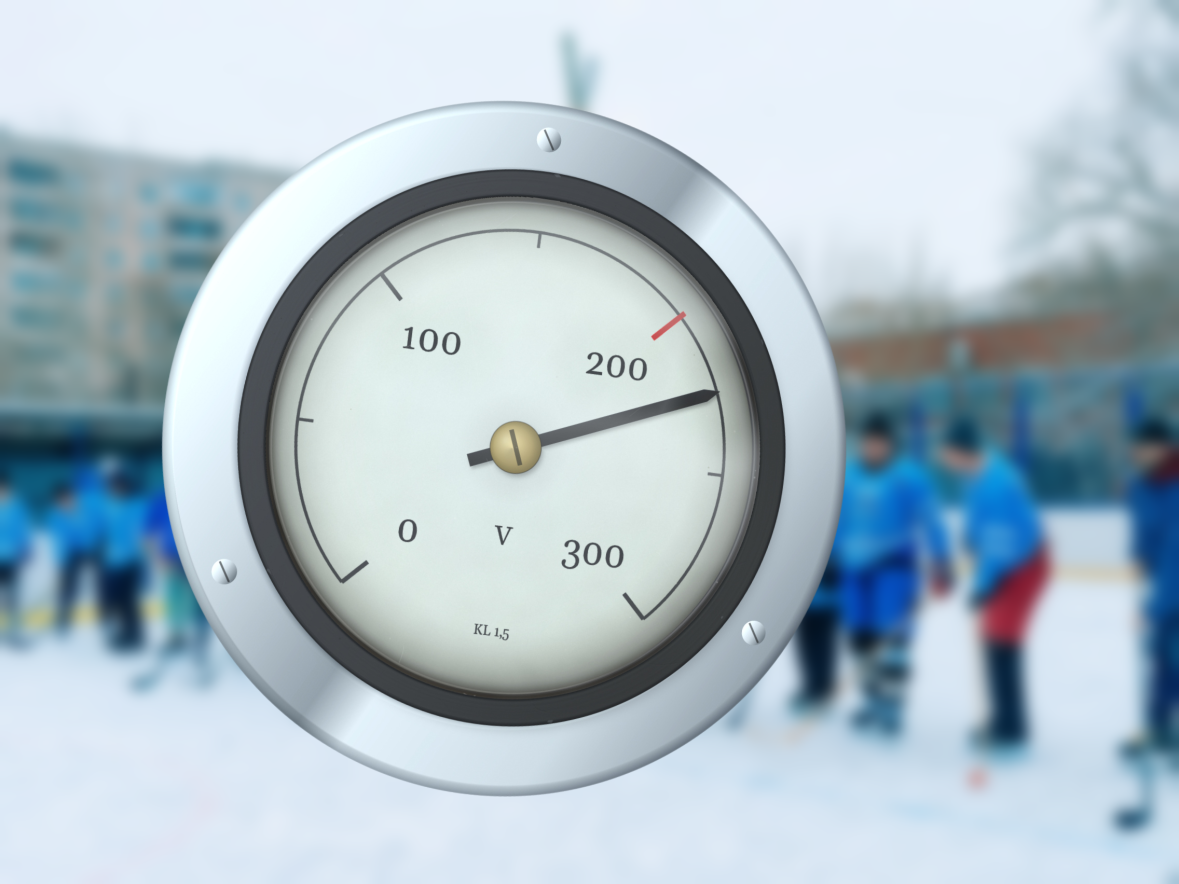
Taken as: 225
